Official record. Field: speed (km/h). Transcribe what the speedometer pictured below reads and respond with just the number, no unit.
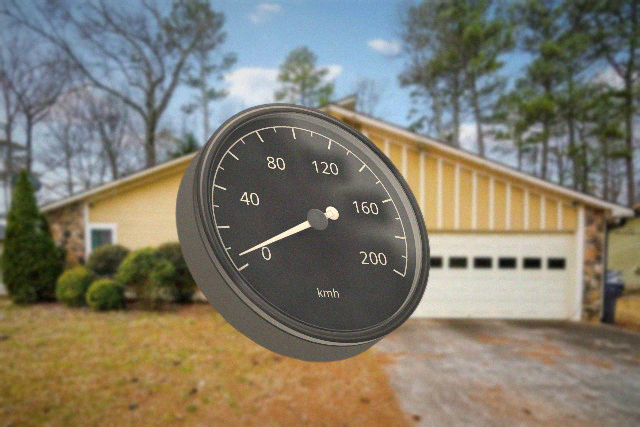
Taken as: 5
